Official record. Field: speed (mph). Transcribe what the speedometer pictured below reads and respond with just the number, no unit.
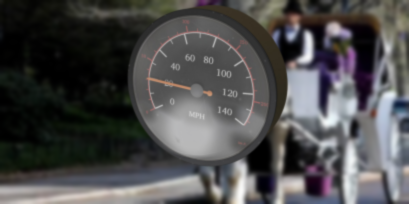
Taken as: 20
